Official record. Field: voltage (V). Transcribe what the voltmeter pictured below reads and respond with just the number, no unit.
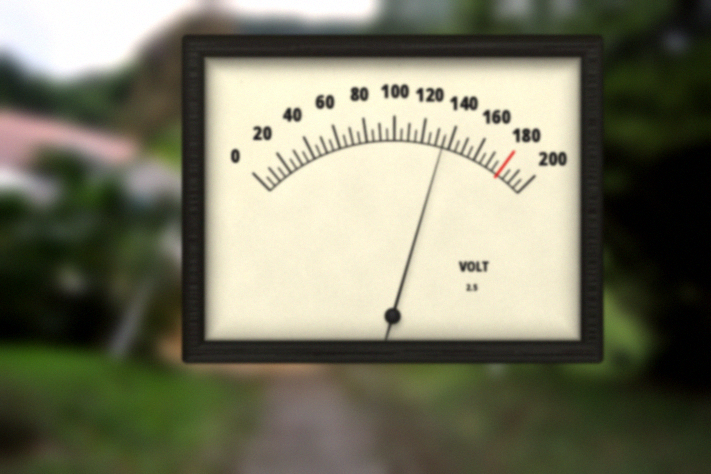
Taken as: 135
